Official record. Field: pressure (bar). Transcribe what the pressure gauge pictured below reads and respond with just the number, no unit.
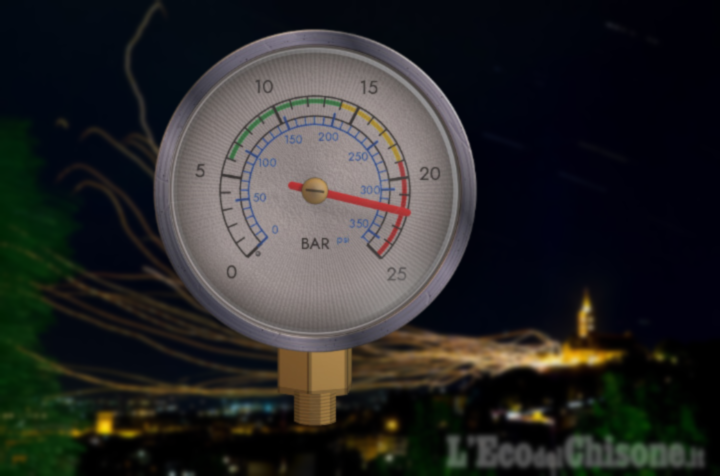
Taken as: 22
